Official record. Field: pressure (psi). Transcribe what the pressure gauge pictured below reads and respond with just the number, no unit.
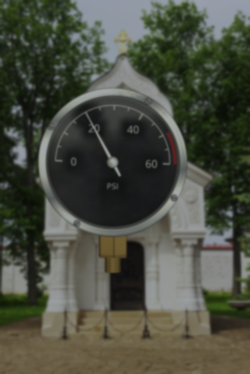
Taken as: 20
